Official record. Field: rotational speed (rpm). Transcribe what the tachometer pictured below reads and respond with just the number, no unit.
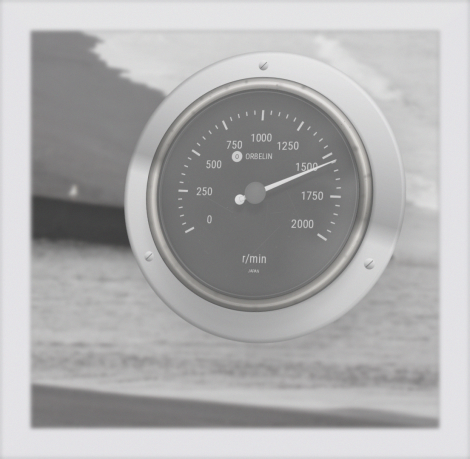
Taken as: 1550
